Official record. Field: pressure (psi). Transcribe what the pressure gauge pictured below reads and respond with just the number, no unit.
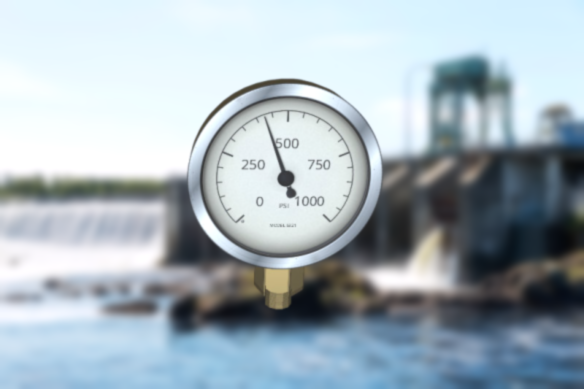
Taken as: 425
